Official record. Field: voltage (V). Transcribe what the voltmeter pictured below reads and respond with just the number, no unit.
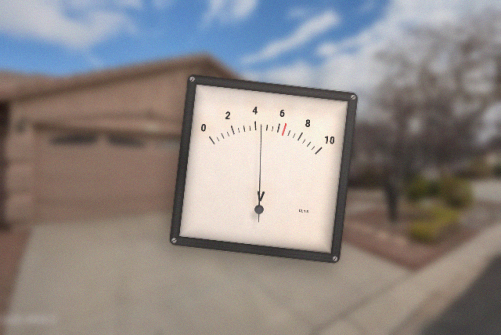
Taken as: 4.5
